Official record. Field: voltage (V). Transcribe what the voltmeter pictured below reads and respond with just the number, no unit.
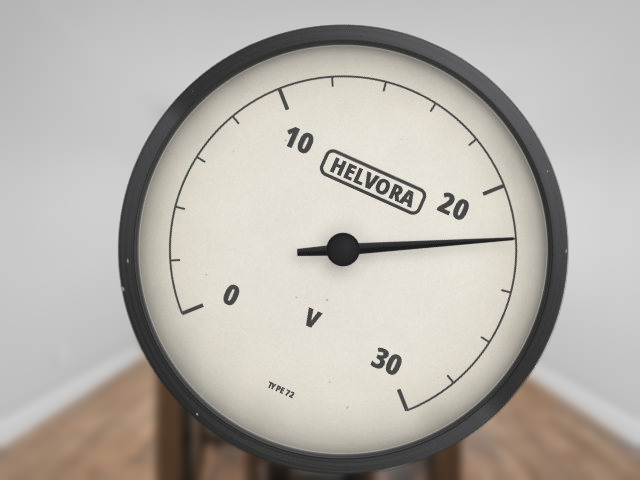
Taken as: 22
